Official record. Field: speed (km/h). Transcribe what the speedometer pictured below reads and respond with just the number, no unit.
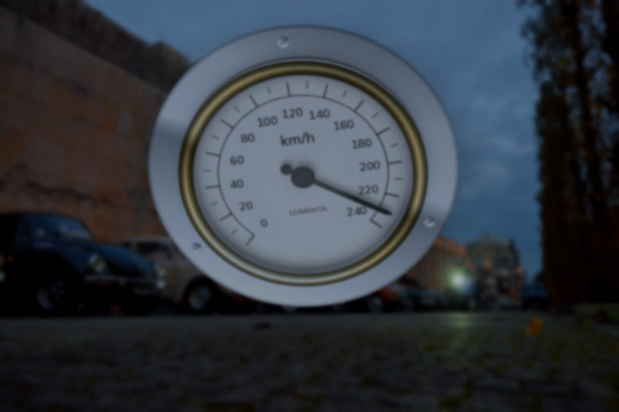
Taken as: 230
